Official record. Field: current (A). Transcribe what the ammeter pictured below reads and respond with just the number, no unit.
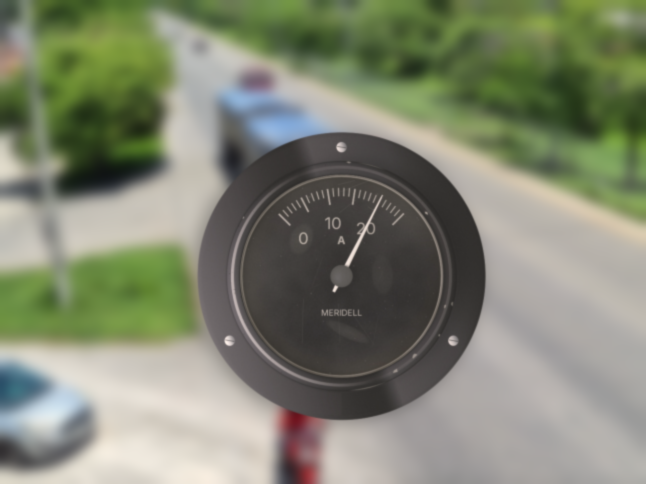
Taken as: 20
